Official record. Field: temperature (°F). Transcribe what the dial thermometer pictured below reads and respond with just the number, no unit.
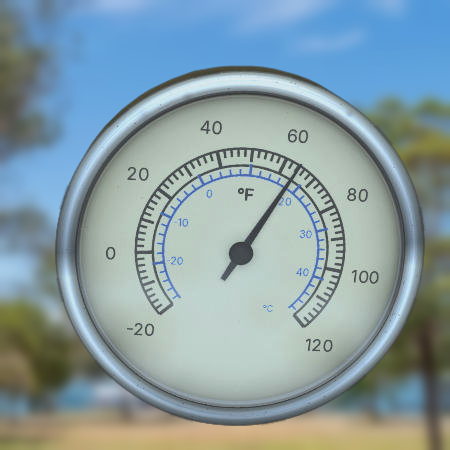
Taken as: 64
